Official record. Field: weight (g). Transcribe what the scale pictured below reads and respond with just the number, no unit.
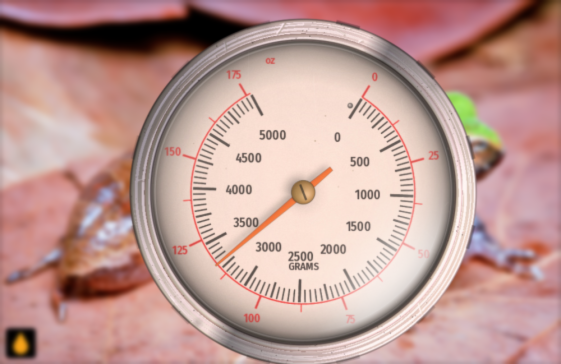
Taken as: 3300
